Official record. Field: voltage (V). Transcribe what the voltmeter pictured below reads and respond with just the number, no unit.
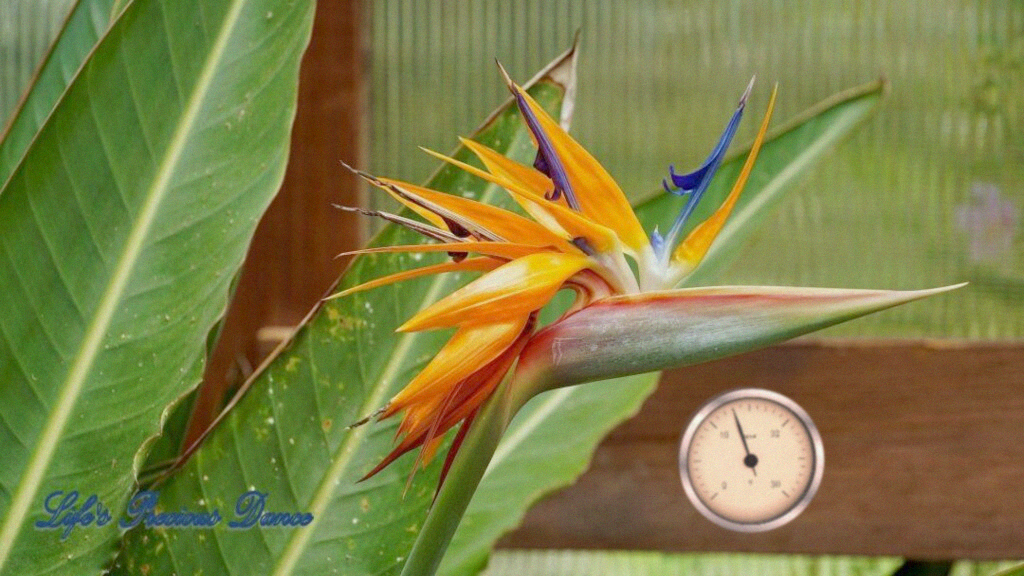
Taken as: 13
